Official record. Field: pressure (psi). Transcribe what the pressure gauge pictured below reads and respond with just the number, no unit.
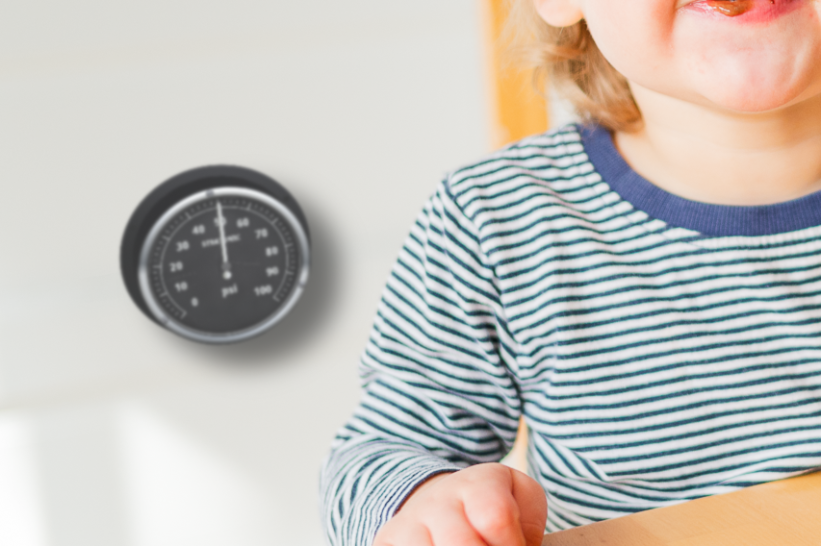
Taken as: 50
